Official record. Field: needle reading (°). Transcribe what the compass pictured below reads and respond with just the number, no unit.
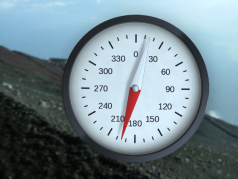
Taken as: 195
